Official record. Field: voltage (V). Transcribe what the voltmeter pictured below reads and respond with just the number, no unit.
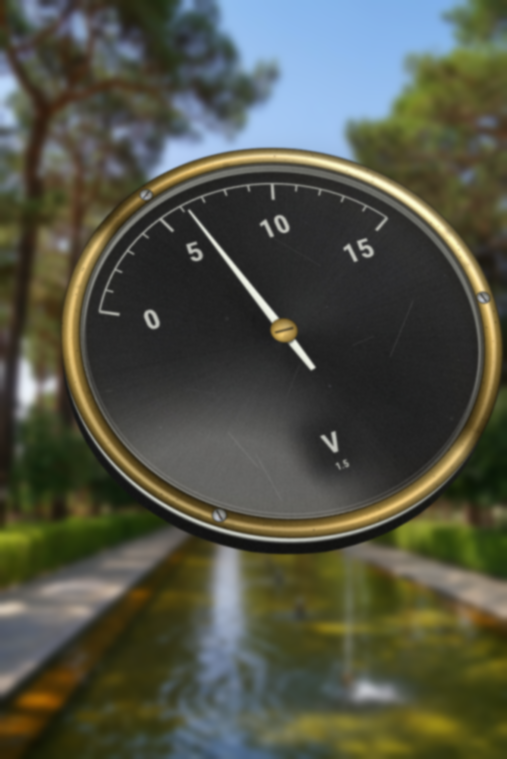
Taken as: 6
